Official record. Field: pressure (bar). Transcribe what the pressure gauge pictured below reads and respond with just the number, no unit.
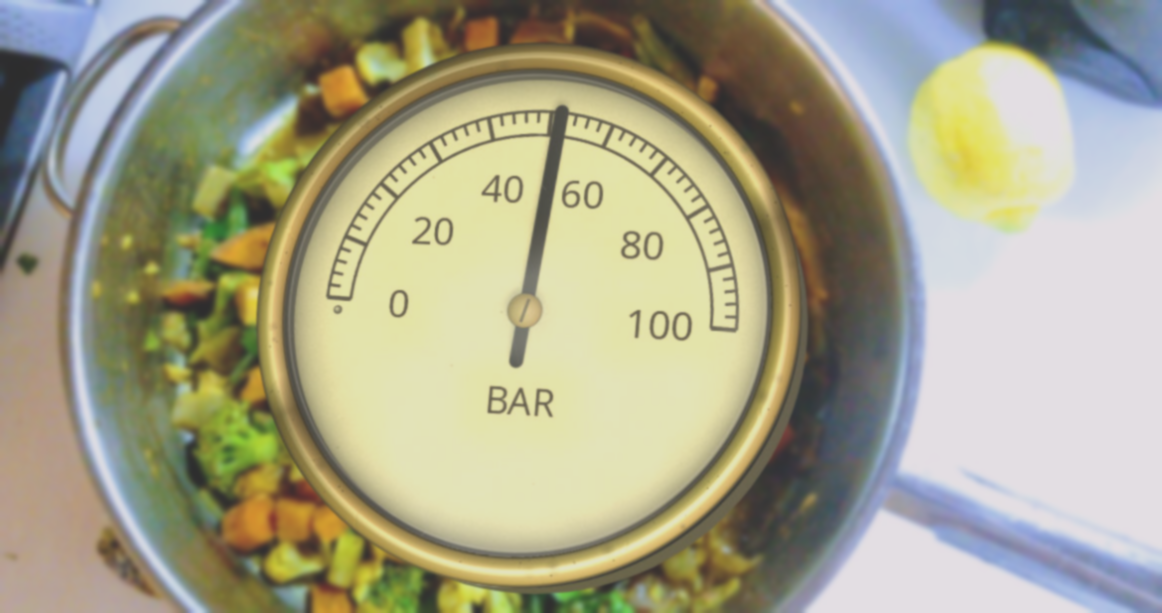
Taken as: 52
